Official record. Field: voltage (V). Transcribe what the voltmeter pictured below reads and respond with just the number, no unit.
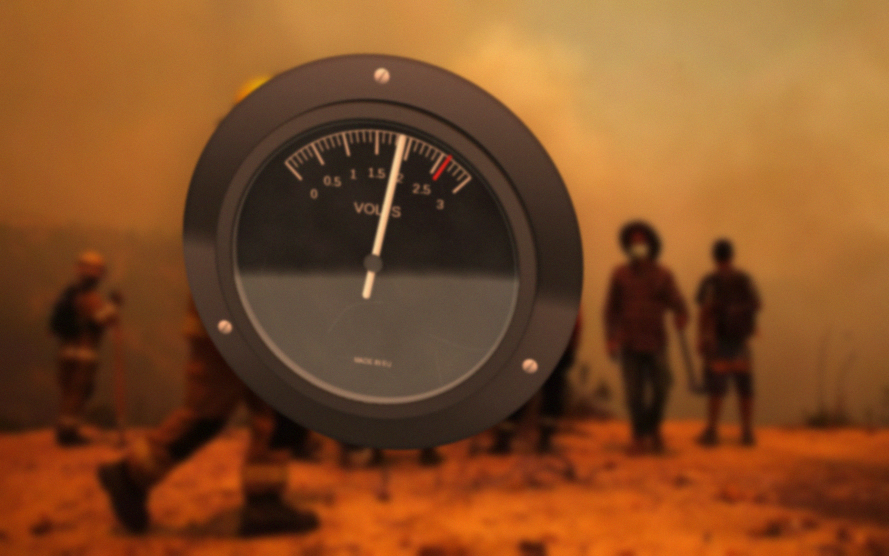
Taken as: 1.9
